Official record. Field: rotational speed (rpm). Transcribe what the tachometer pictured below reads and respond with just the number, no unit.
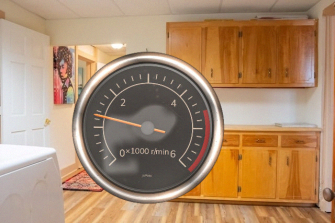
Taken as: 1300
